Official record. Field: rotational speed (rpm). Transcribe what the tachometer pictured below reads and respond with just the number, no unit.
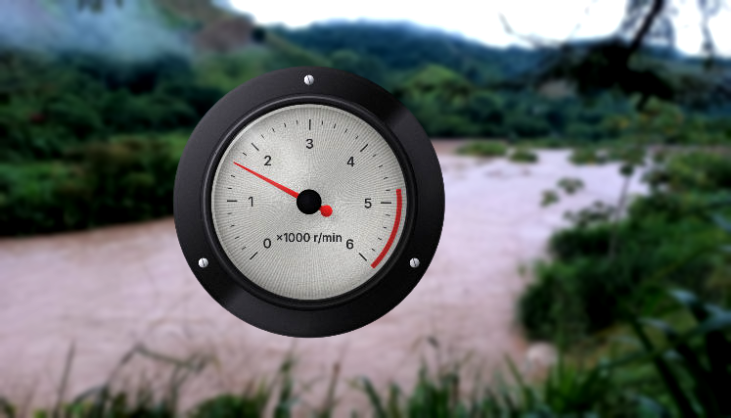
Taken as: 1600
